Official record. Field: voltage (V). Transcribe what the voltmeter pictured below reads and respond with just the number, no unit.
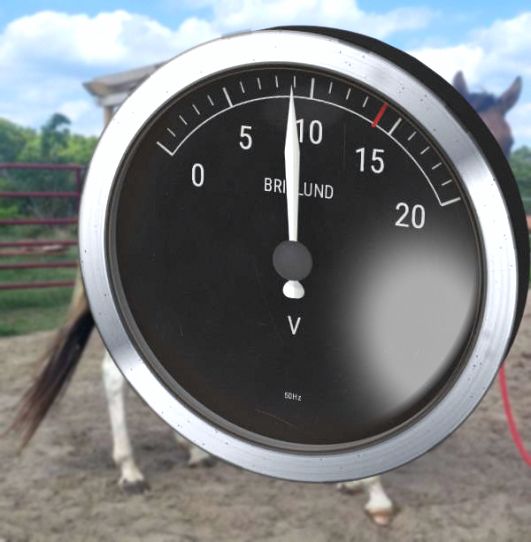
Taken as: 9
